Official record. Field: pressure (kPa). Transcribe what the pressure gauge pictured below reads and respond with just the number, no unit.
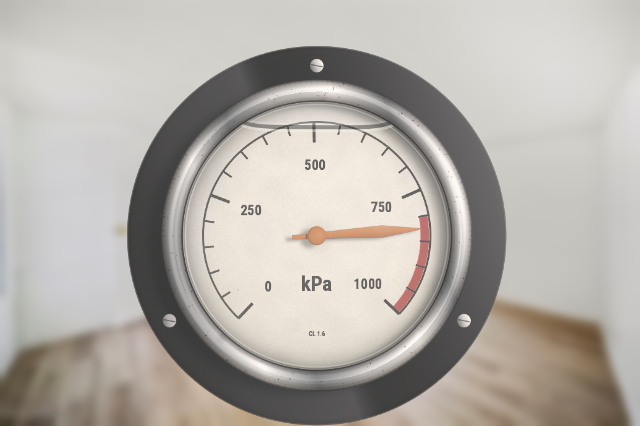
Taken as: 825
